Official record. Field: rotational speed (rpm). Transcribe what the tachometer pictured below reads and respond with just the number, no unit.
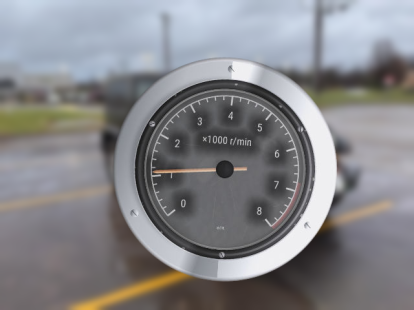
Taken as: 1100
